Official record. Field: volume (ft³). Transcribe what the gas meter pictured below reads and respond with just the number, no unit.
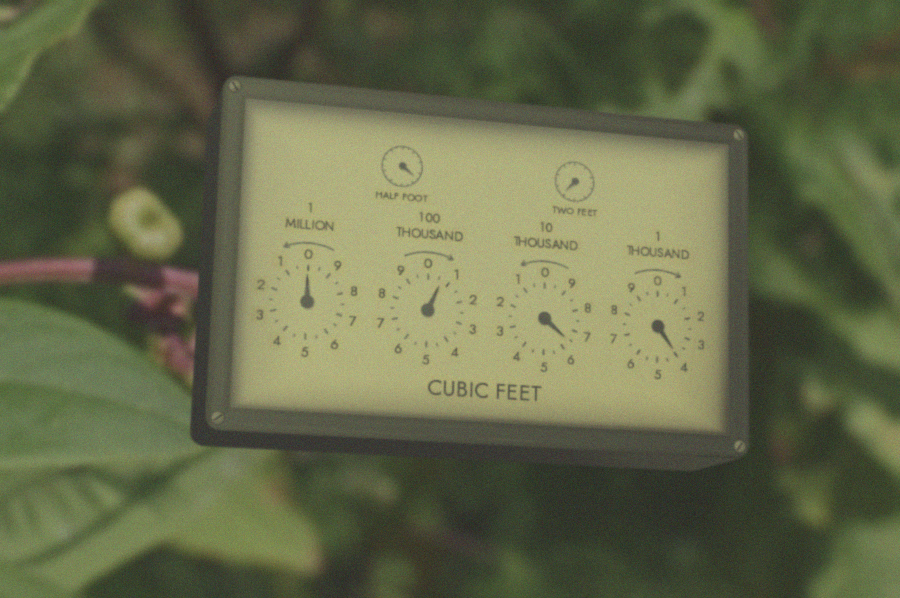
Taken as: 6400
